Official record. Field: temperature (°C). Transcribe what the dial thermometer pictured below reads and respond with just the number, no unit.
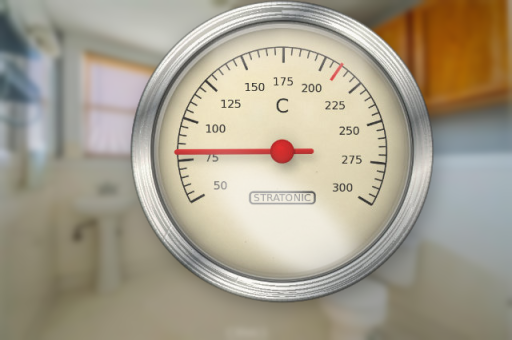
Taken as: 80
